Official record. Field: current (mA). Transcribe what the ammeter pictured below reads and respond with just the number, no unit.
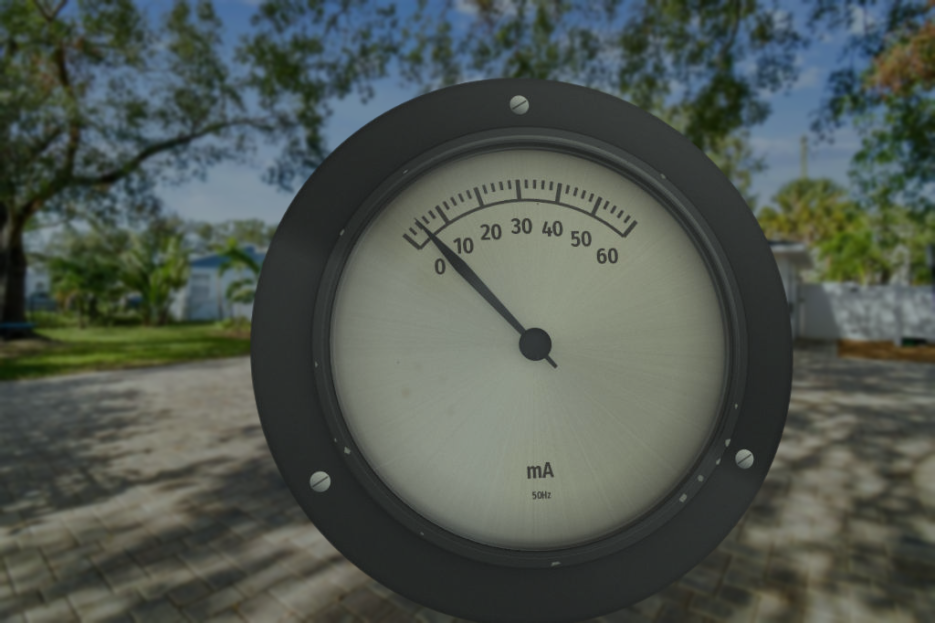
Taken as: 4
